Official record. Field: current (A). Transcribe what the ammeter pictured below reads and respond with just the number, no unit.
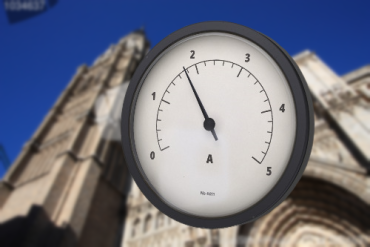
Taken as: 1.8
